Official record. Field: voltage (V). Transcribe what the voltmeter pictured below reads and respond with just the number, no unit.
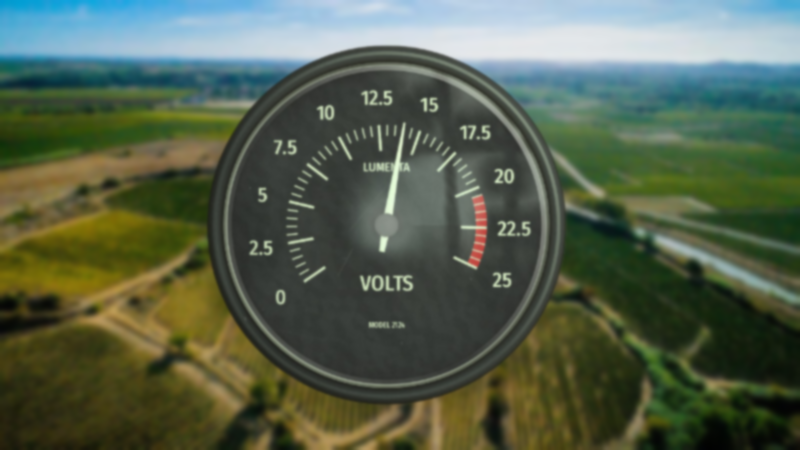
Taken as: 14
